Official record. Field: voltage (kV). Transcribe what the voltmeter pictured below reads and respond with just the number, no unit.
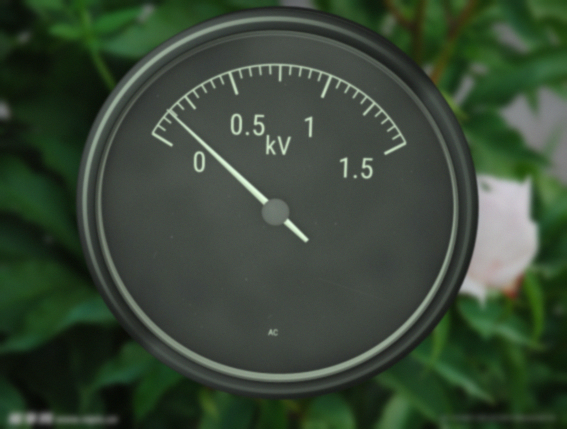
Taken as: 0.15
